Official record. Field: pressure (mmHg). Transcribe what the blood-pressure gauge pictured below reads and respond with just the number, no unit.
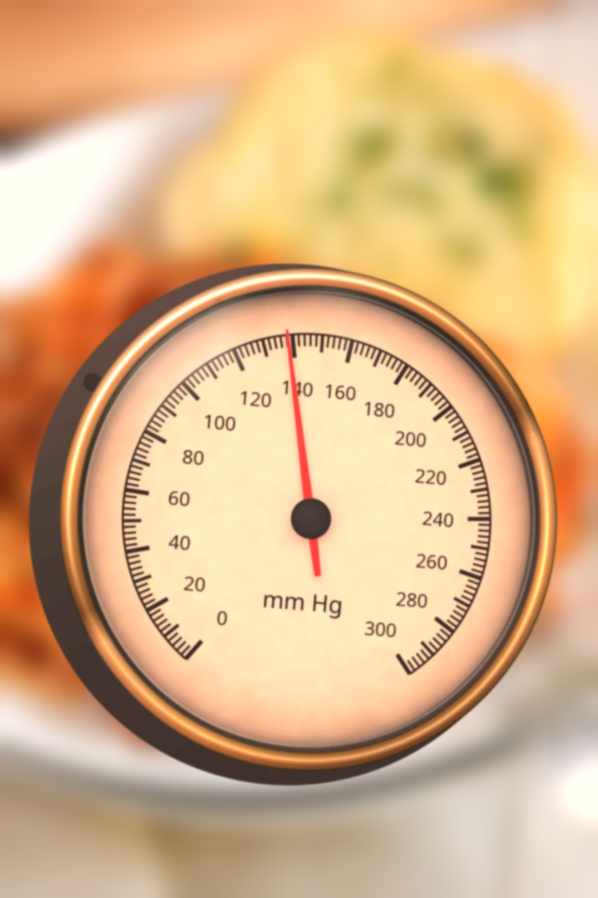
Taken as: 138
